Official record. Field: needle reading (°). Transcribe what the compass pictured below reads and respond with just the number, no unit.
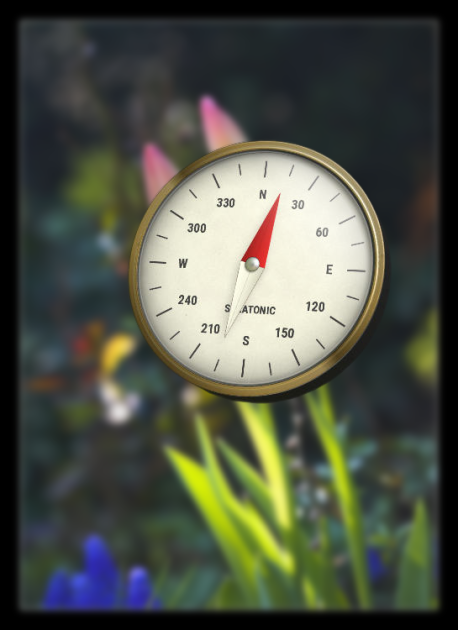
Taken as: 15
